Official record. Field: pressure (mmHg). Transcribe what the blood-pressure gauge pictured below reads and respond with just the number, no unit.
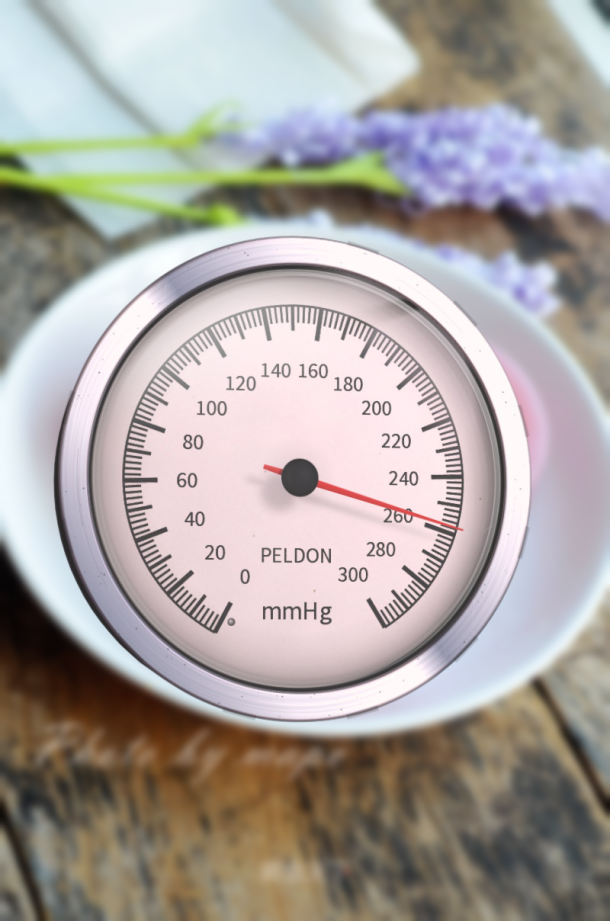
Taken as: 258
